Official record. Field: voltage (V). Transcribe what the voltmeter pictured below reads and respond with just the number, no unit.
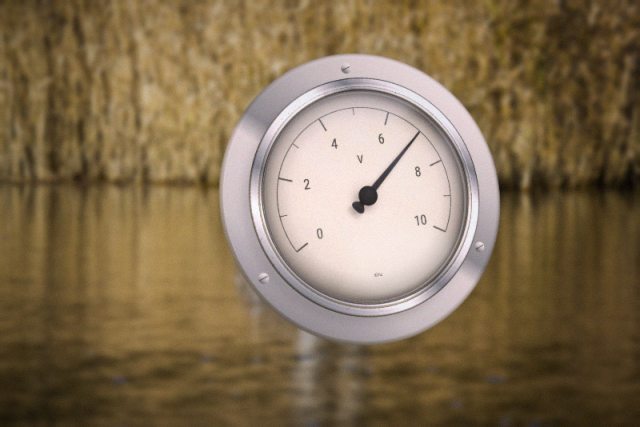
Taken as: 7
